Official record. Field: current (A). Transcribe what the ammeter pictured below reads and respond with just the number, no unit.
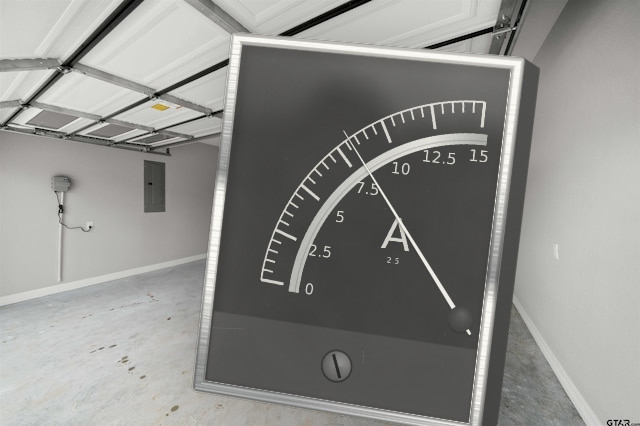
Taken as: 8.25
